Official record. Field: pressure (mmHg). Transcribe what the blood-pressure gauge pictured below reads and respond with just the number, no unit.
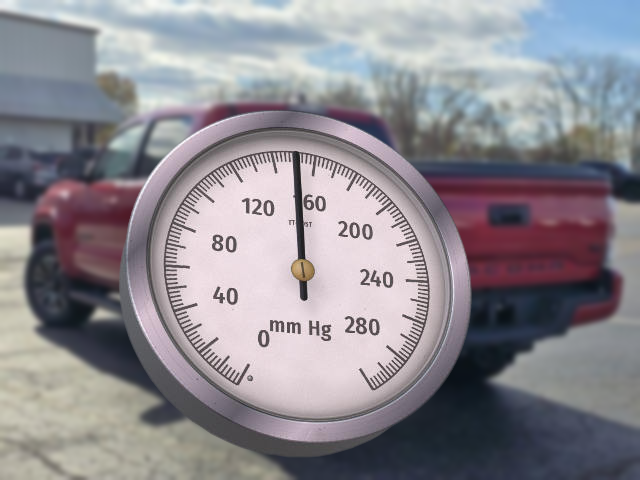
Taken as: 150
